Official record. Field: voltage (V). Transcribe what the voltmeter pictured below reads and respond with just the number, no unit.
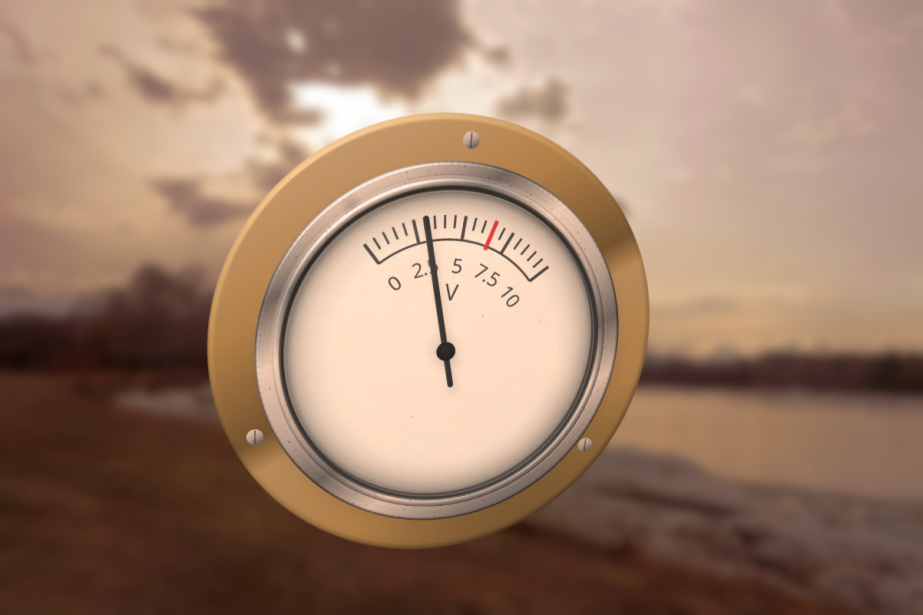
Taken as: 3
